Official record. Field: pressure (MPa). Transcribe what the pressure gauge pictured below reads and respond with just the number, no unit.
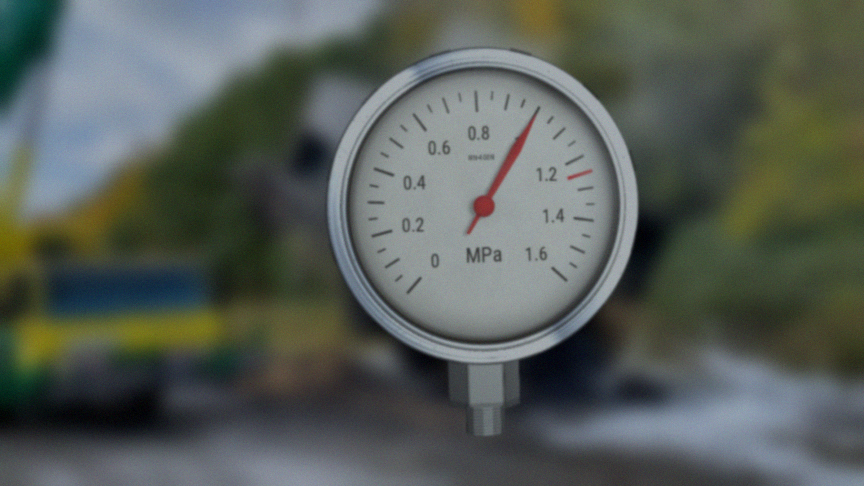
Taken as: 1
